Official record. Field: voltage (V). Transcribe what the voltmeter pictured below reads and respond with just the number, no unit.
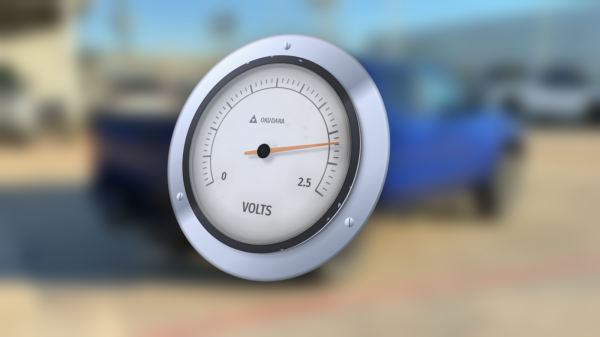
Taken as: 2.1
